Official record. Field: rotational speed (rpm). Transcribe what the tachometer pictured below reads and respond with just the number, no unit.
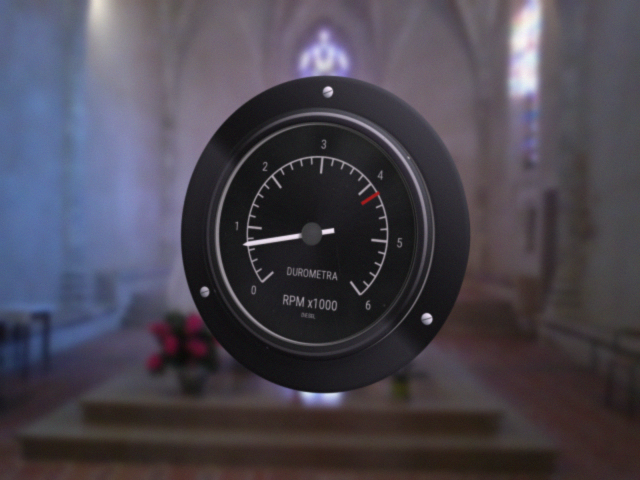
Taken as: 700
